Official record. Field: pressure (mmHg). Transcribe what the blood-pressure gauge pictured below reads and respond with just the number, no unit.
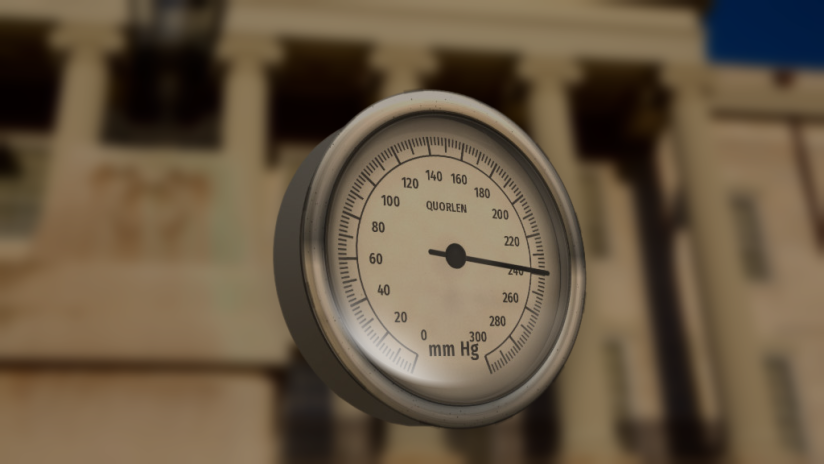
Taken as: 240
